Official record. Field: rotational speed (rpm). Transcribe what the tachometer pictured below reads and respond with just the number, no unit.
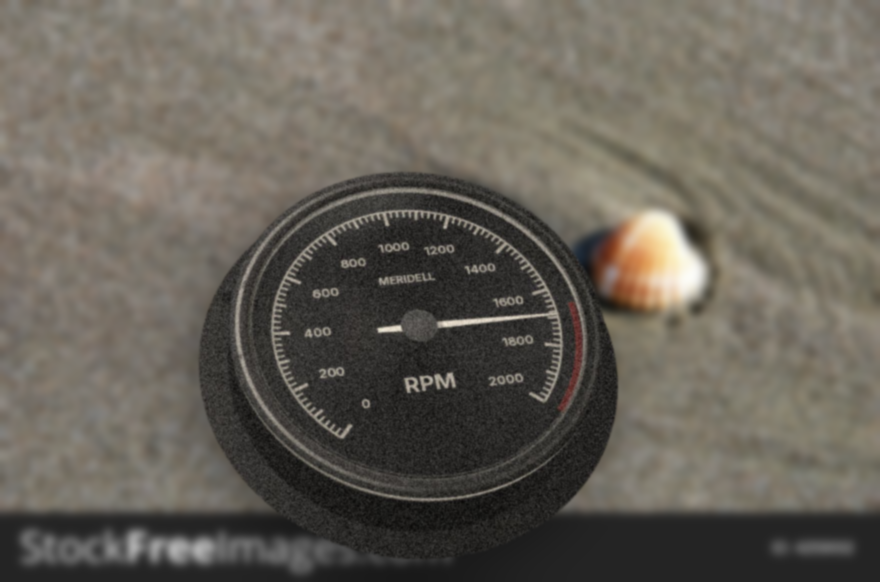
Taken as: 1700
